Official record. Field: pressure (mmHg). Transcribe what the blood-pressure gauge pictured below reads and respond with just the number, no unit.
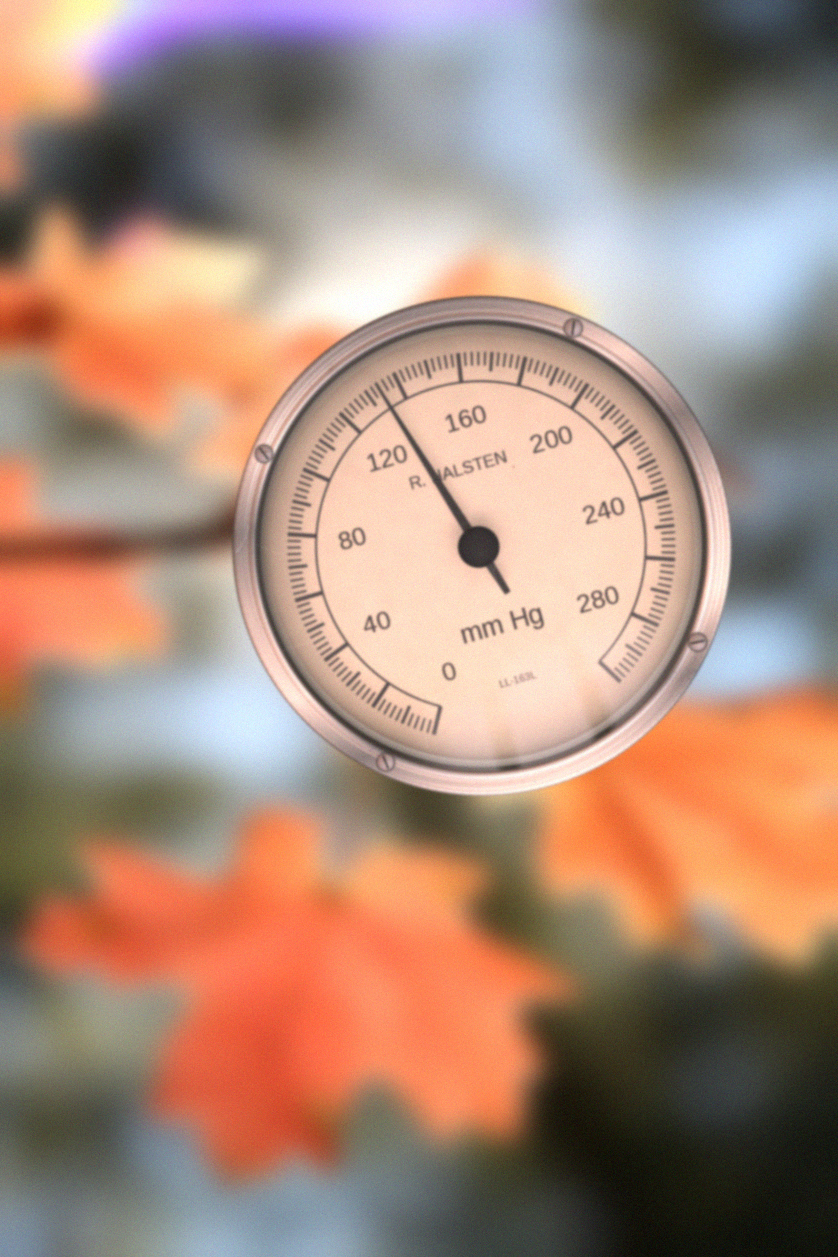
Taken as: 134
